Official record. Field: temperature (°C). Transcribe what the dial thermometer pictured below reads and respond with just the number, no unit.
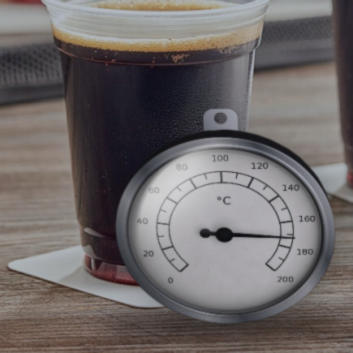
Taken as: 170
